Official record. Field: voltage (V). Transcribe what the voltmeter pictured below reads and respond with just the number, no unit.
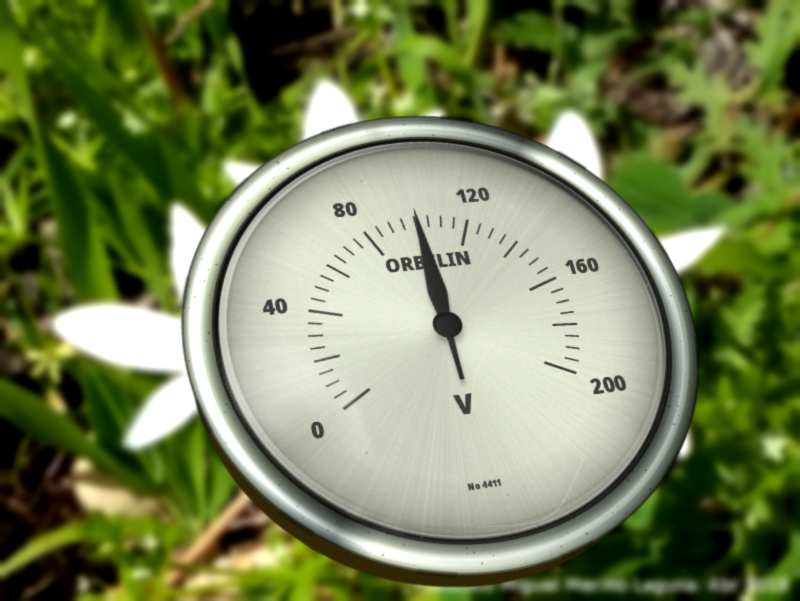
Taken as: 100
